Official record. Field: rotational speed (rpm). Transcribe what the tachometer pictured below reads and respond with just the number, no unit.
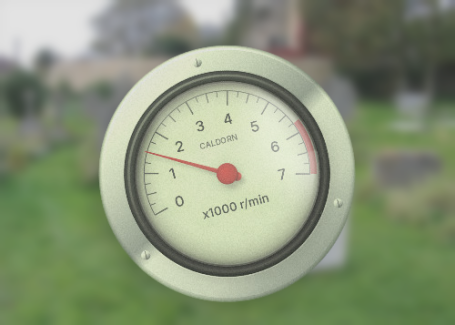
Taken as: 1500
